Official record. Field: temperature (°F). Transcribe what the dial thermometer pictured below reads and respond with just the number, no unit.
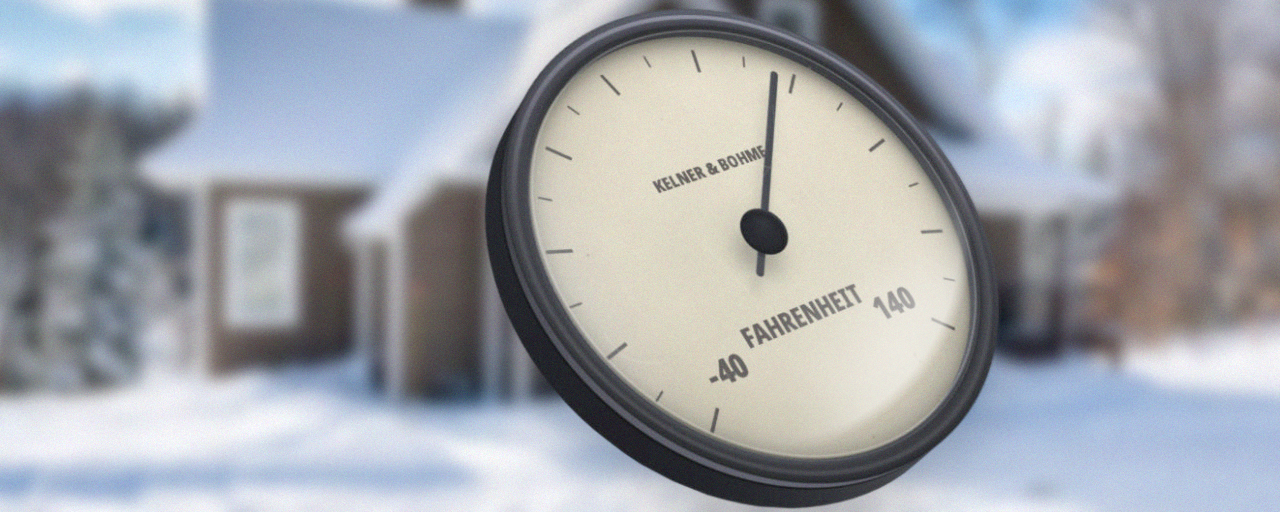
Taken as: 75
